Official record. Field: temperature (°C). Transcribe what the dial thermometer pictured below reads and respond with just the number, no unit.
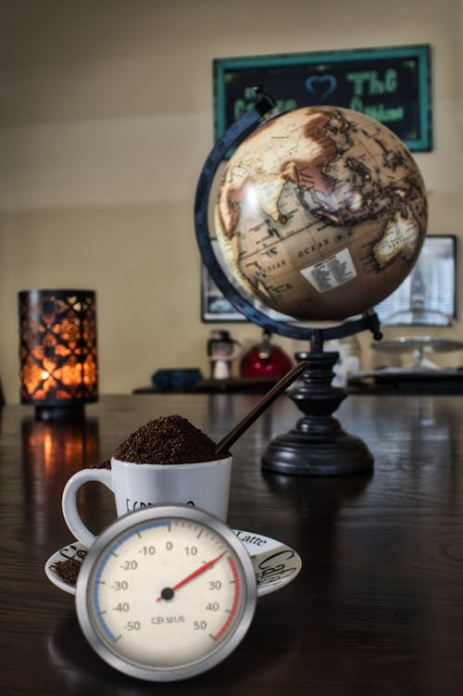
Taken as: 20
